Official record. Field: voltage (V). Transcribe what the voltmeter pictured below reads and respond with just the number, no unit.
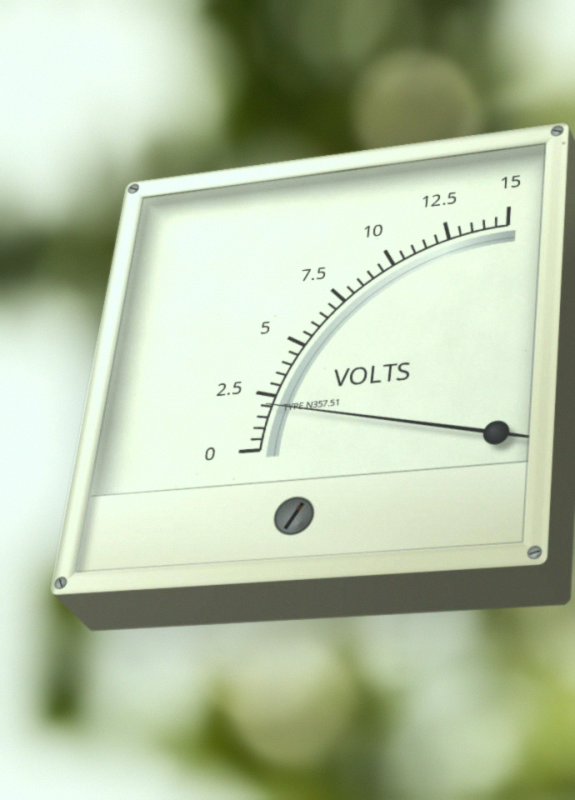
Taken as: 2
